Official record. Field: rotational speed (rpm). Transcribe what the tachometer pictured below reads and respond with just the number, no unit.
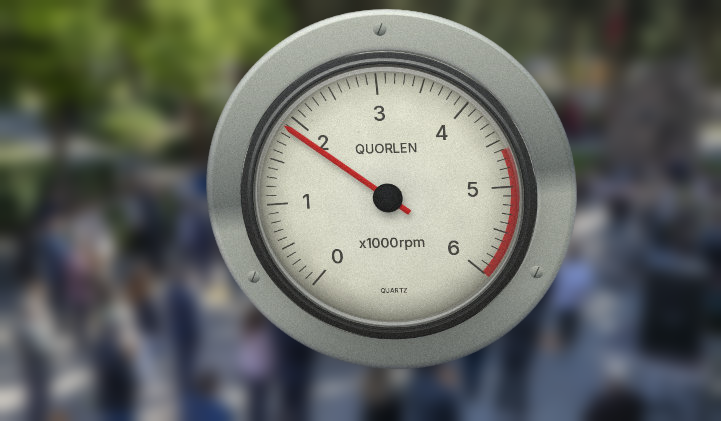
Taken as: 1900
